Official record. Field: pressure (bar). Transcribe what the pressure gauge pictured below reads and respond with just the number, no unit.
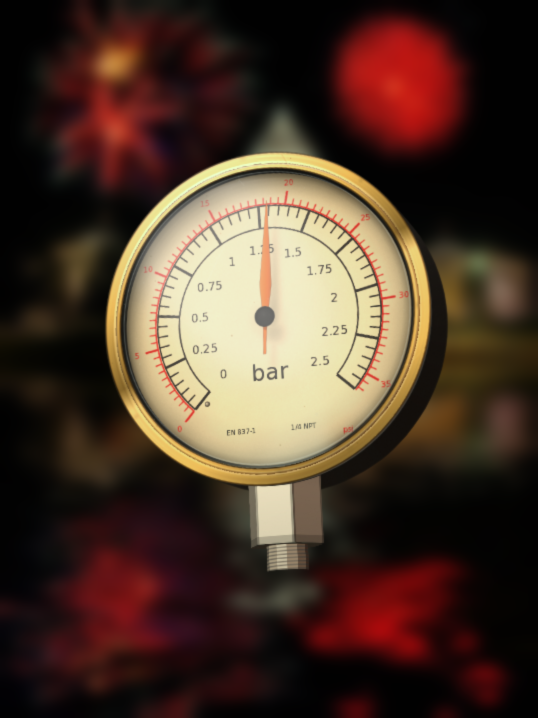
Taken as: 1.3
